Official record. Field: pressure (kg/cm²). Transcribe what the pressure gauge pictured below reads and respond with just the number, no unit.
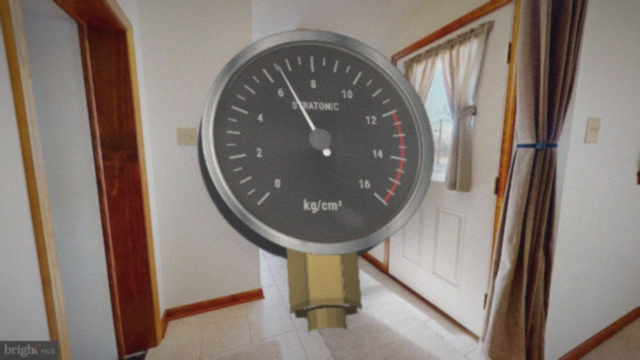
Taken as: 6.5
